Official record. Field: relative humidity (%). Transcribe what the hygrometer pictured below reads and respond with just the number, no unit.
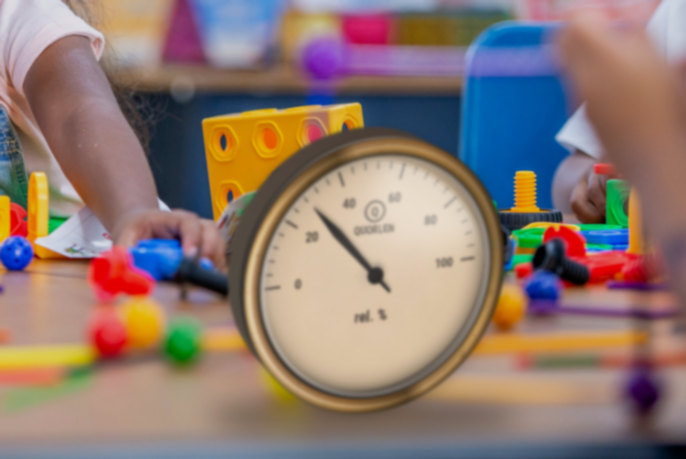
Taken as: 28
